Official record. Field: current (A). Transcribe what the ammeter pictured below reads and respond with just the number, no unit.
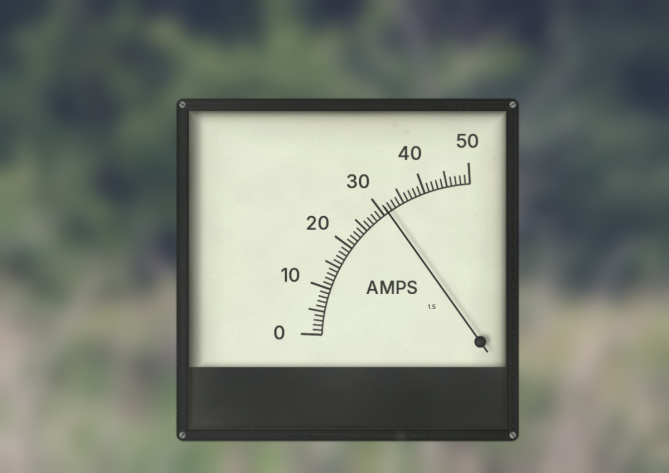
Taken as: 31
